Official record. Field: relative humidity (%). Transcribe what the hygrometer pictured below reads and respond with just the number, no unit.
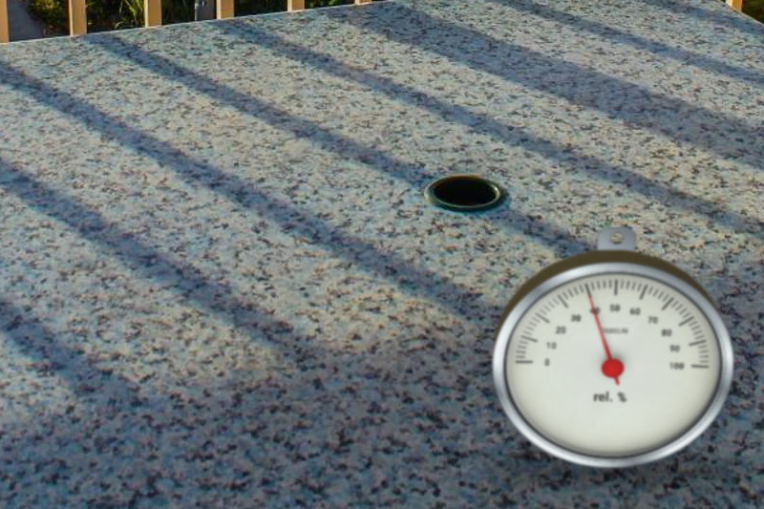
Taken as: 40
